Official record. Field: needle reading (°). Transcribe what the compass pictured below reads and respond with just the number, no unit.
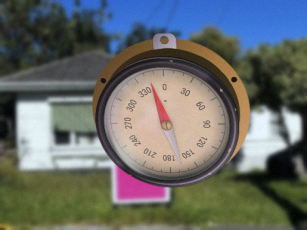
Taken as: 345
